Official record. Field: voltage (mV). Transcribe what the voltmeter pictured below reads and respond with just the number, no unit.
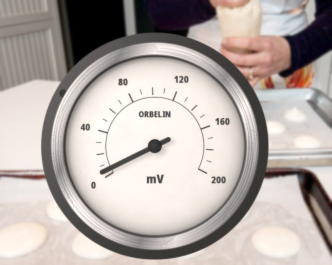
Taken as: 5
